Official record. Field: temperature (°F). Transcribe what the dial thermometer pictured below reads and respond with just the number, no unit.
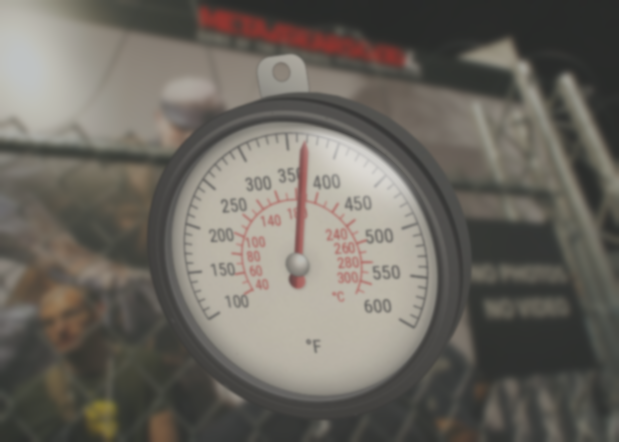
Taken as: 370
